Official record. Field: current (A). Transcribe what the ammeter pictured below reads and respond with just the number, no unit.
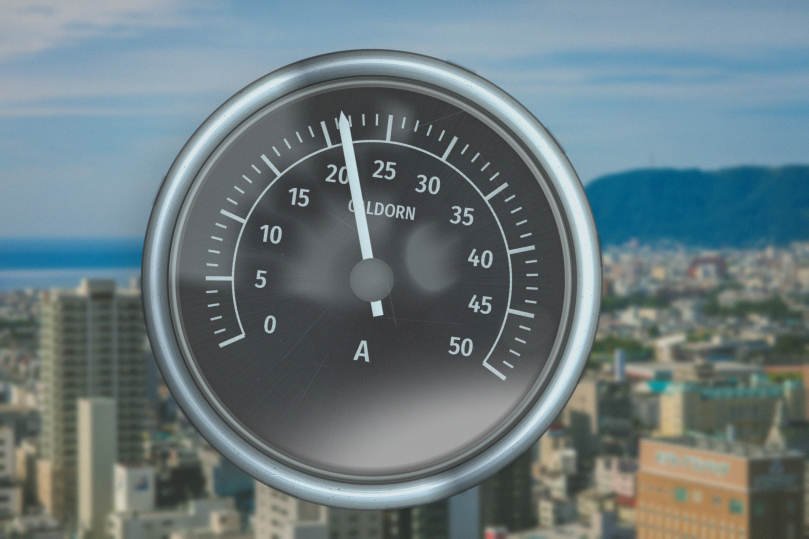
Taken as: 21.5
